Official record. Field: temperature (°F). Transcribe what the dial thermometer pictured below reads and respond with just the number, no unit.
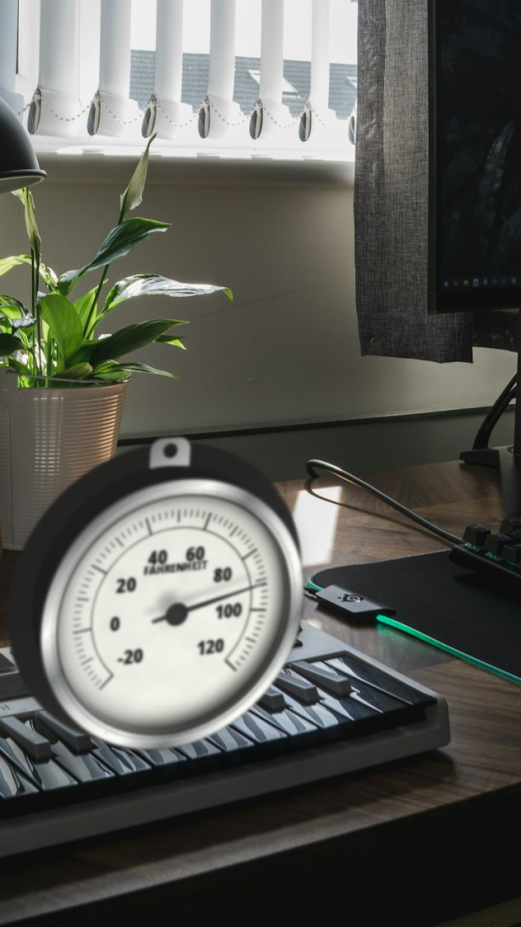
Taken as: 90
